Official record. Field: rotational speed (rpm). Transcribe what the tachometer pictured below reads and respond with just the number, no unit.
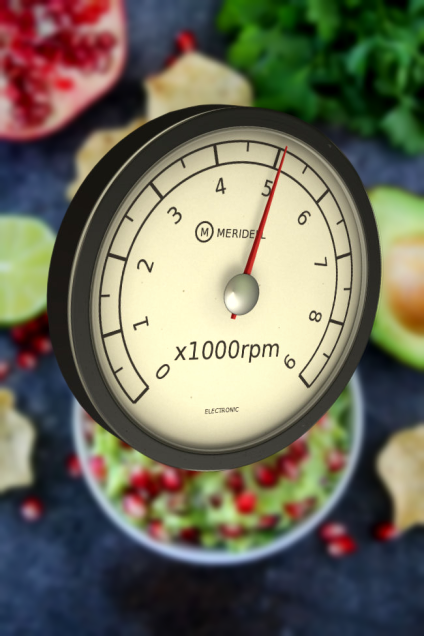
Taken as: 5000
